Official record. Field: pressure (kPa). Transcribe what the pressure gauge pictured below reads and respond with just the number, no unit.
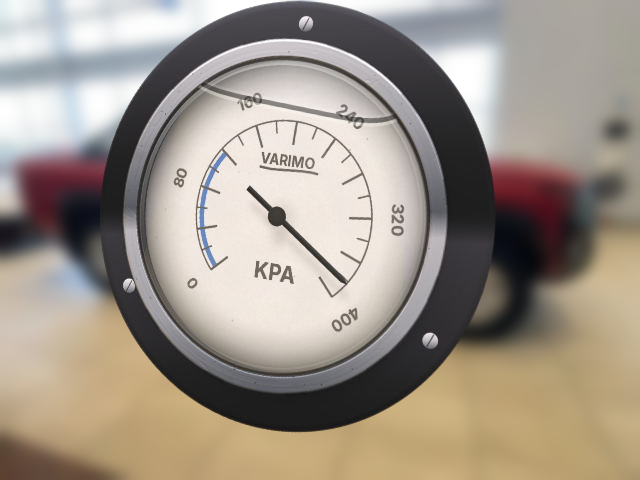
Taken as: 380
